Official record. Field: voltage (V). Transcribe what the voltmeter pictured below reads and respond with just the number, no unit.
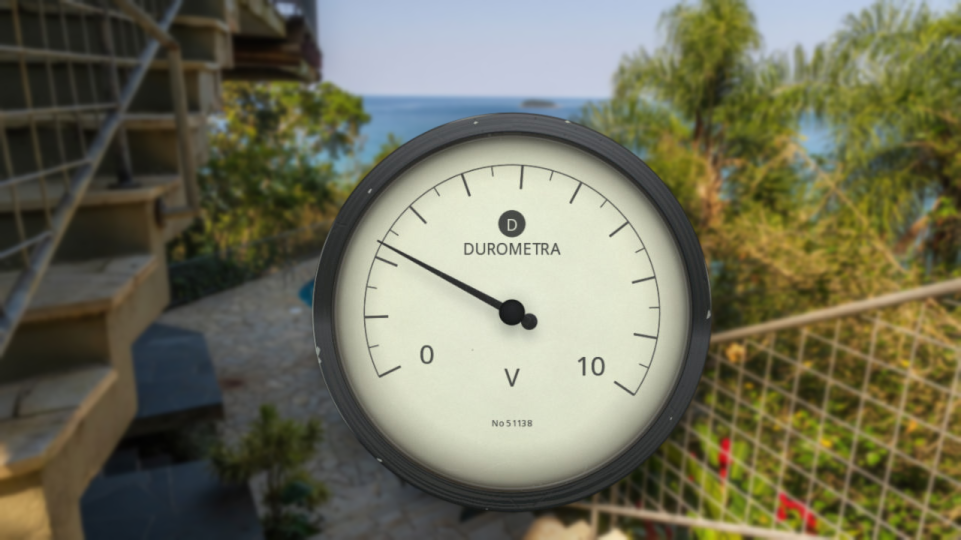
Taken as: 2.25
